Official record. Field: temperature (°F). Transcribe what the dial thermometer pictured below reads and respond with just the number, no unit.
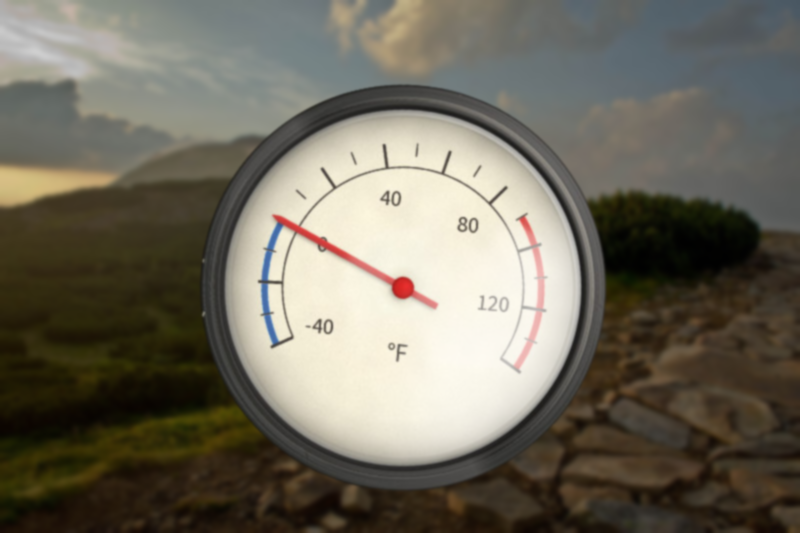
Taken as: 0
